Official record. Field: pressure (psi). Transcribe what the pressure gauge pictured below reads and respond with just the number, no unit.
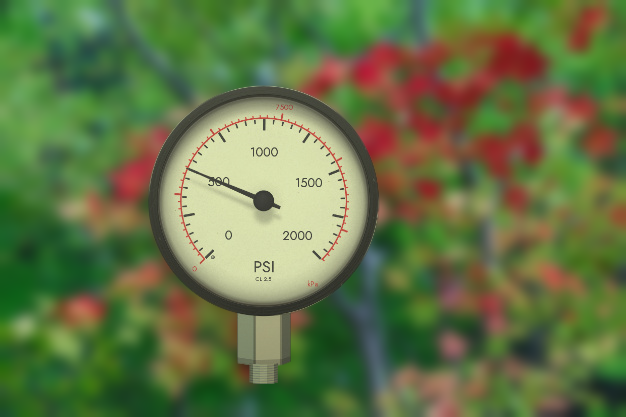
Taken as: 500
